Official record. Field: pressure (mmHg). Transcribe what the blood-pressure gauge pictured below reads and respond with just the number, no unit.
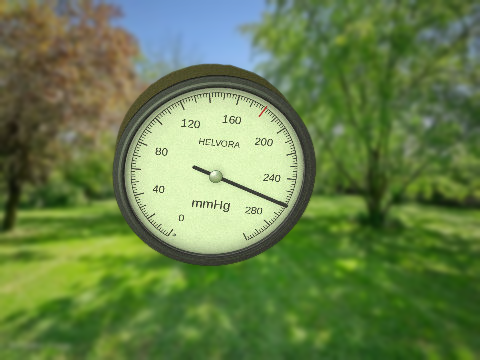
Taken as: 260
